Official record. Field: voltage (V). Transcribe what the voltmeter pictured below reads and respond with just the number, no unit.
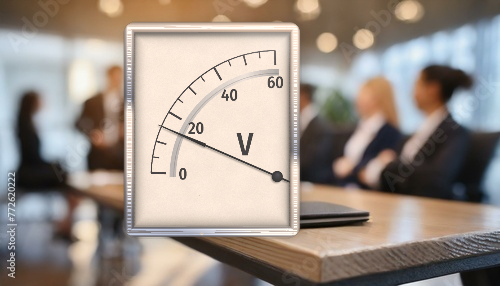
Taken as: 15
